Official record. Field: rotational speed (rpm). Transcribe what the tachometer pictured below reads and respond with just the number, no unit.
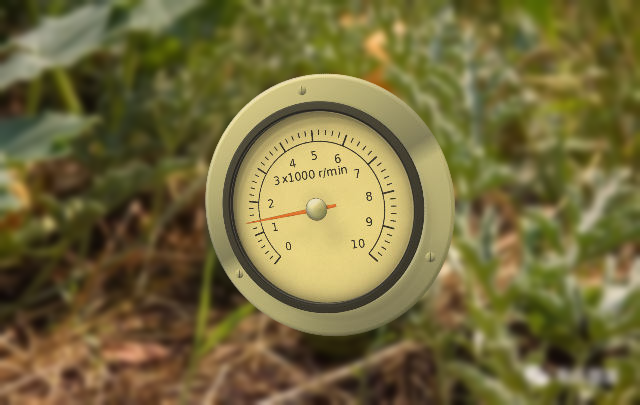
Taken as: 1400
